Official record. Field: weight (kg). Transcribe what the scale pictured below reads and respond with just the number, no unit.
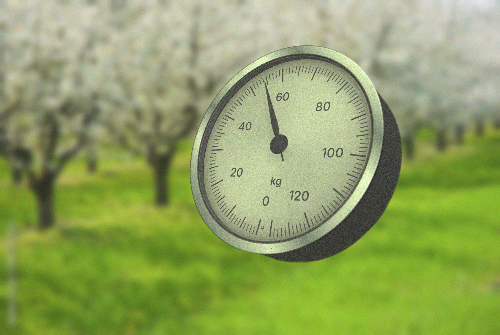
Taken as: 55
